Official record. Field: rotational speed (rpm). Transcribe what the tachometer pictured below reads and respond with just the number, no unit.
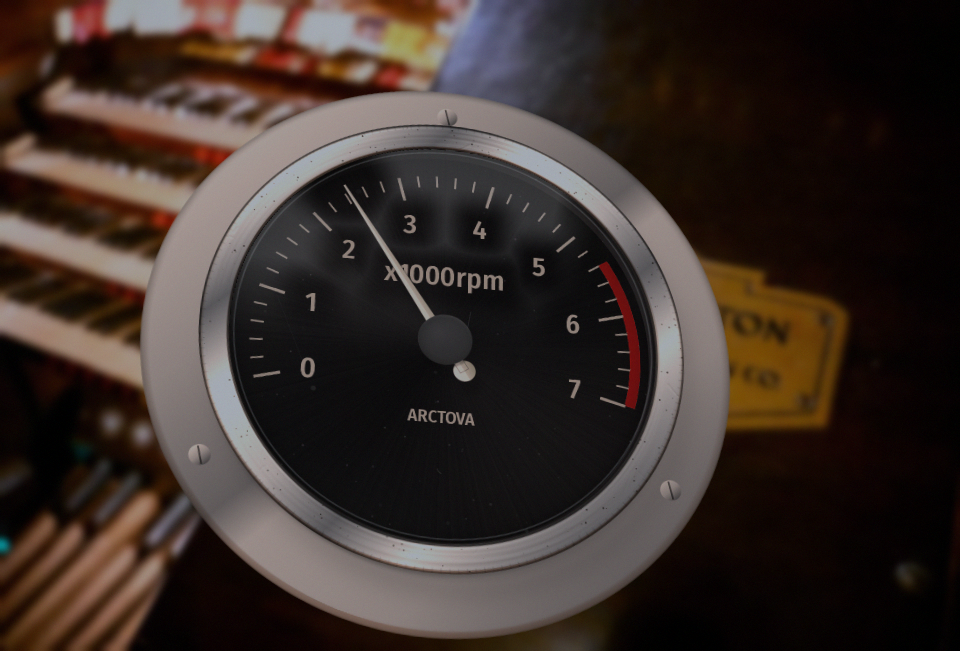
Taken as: 2400
